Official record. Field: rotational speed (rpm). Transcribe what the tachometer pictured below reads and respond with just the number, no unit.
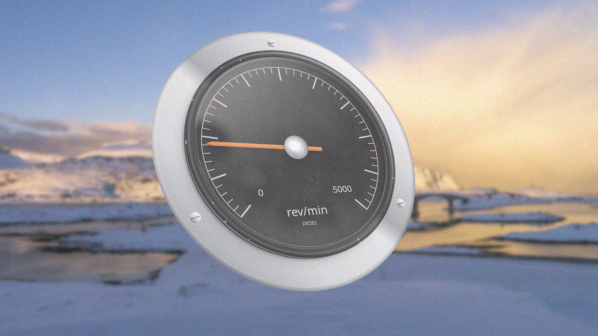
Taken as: 900
